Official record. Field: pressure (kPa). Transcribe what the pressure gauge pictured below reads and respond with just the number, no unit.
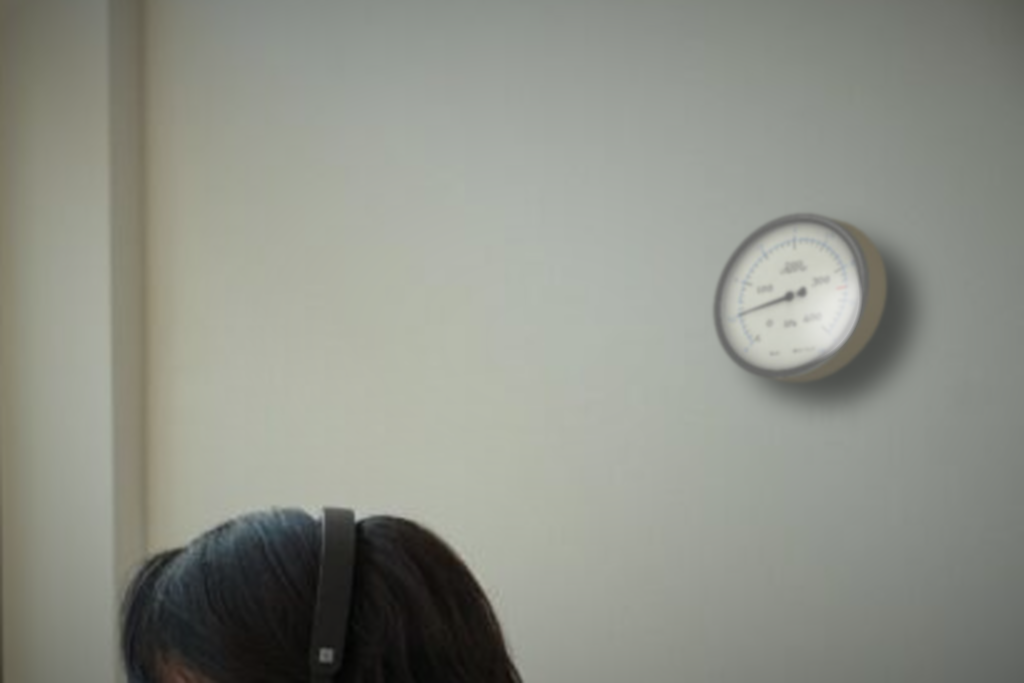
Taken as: 50
